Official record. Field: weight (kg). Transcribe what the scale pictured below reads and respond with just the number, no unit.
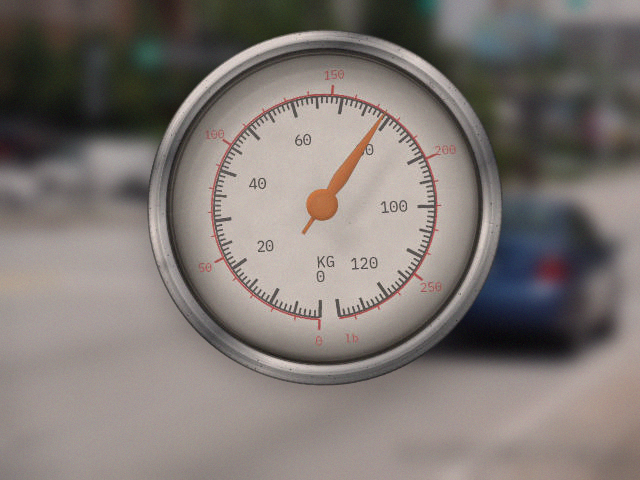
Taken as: 79
